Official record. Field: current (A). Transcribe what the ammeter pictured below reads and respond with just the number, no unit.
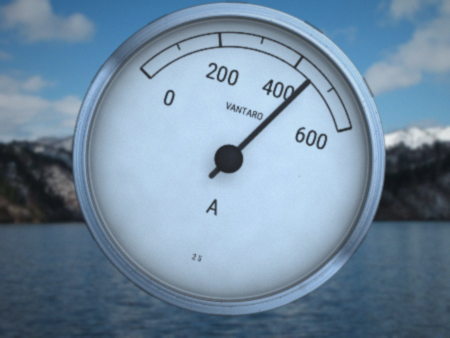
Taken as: 450
